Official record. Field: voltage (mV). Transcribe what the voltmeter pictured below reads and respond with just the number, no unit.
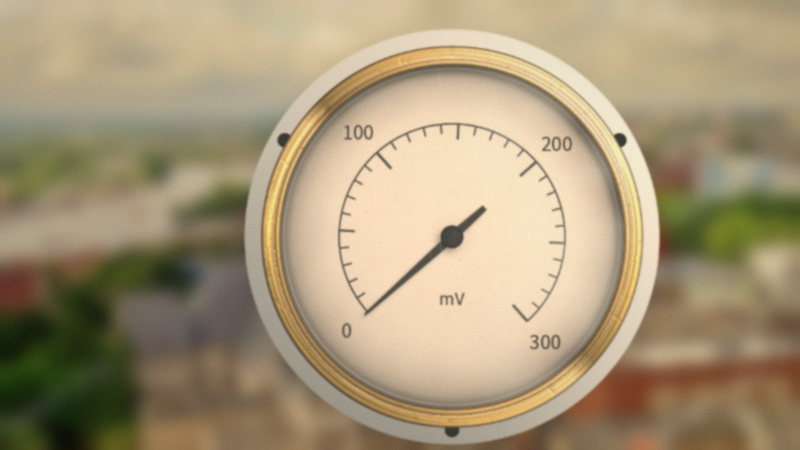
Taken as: 0
